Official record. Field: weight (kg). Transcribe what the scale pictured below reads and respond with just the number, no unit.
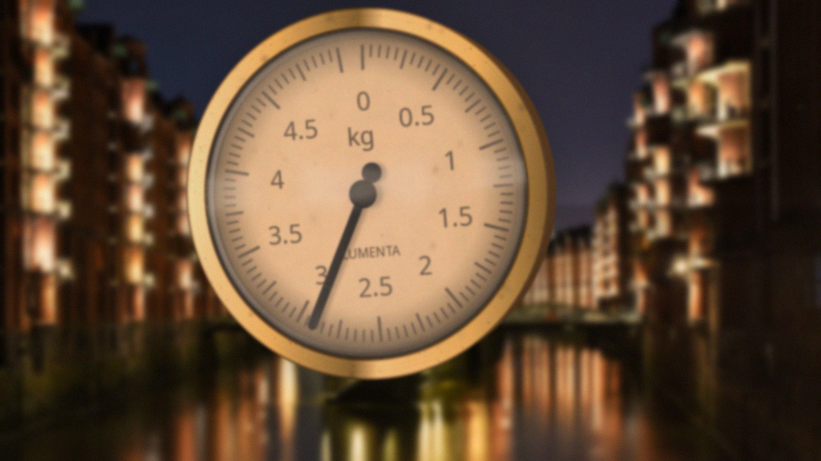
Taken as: 2.9
